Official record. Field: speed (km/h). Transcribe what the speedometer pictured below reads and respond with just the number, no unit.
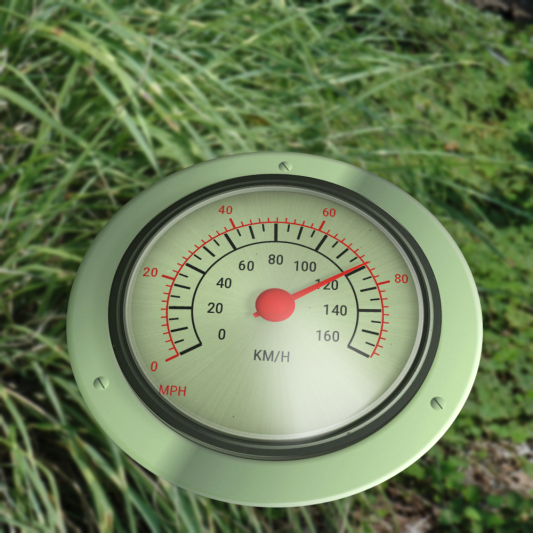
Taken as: 120
